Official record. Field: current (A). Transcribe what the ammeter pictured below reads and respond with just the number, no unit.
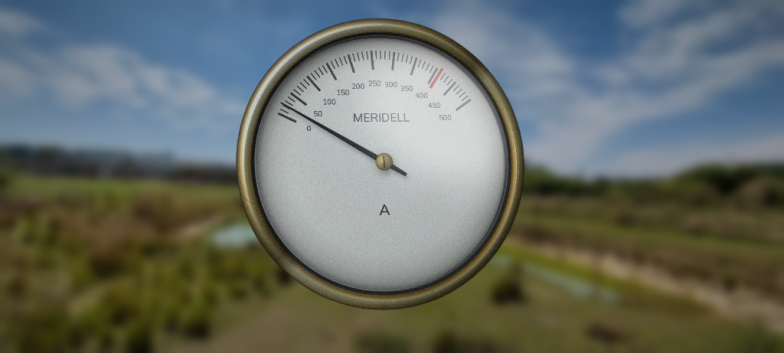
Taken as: 20
